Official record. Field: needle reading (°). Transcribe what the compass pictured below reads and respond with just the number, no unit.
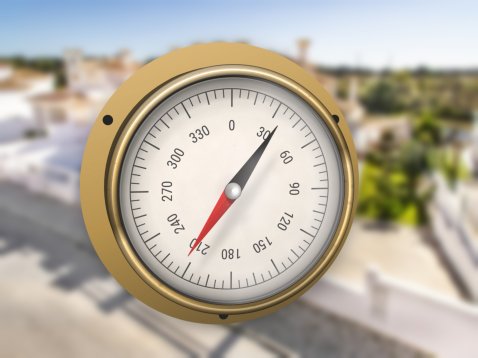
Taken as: 215
